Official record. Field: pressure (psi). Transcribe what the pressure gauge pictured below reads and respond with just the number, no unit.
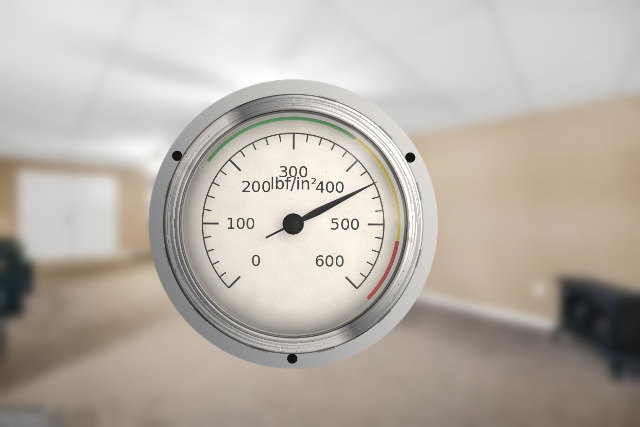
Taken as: 440
